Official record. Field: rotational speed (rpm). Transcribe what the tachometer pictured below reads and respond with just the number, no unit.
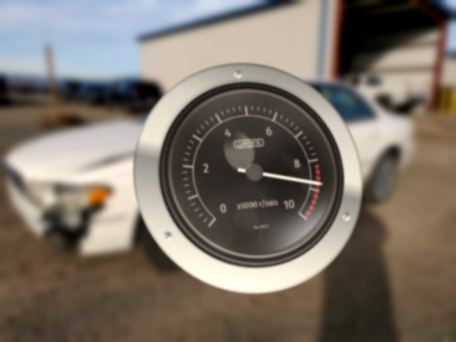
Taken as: 8800
